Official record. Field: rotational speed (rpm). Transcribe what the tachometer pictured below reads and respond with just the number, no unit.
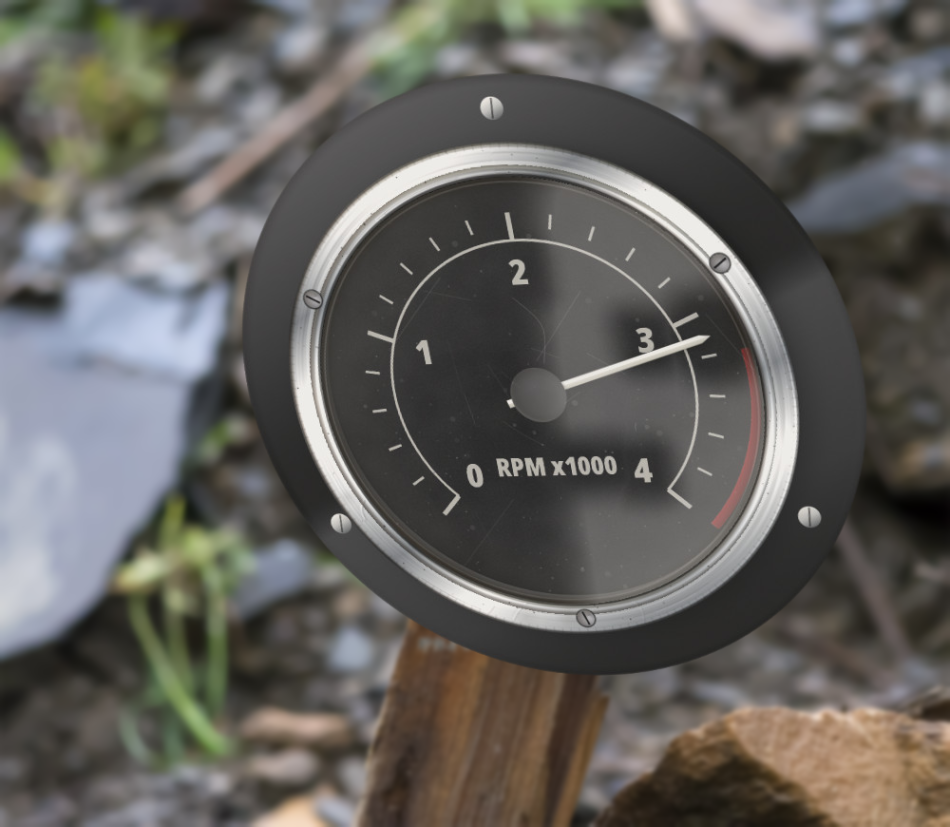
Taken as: 3100
